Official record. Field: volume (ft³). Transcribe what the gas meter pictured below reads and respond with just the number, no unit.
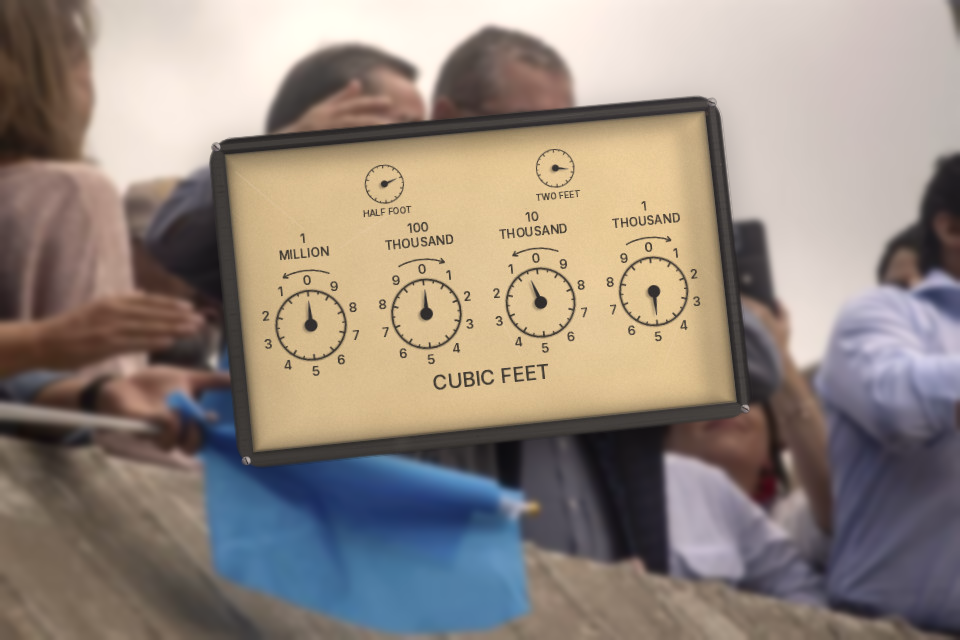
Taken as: 500
